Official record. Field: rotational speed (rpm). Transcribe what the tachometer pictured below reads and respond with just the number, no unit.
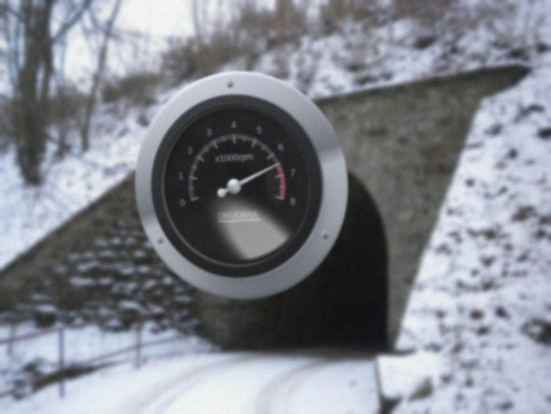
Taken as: 6500
